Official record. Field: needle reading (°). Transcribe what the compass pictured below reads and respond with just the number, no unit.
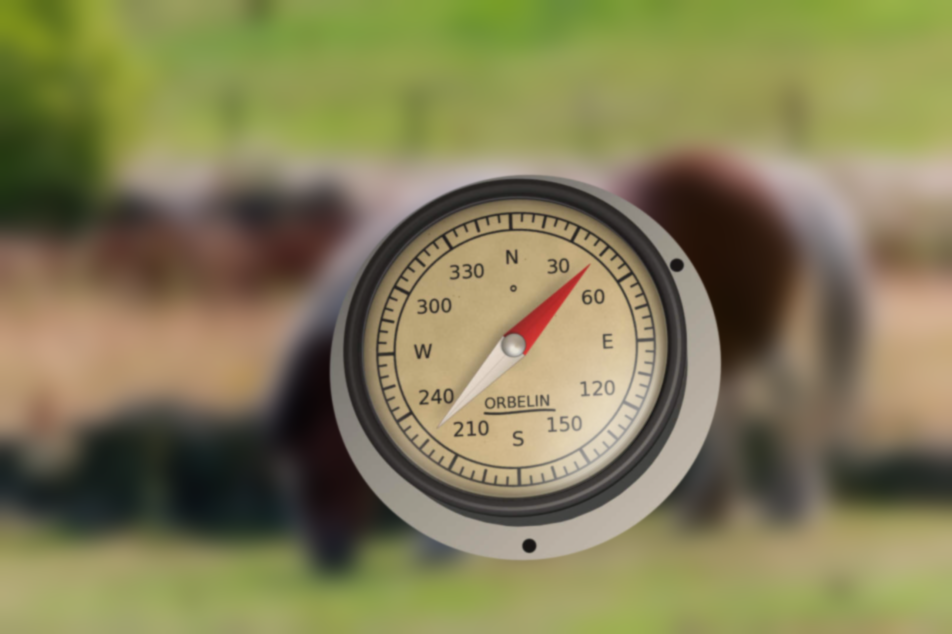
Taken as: 45
